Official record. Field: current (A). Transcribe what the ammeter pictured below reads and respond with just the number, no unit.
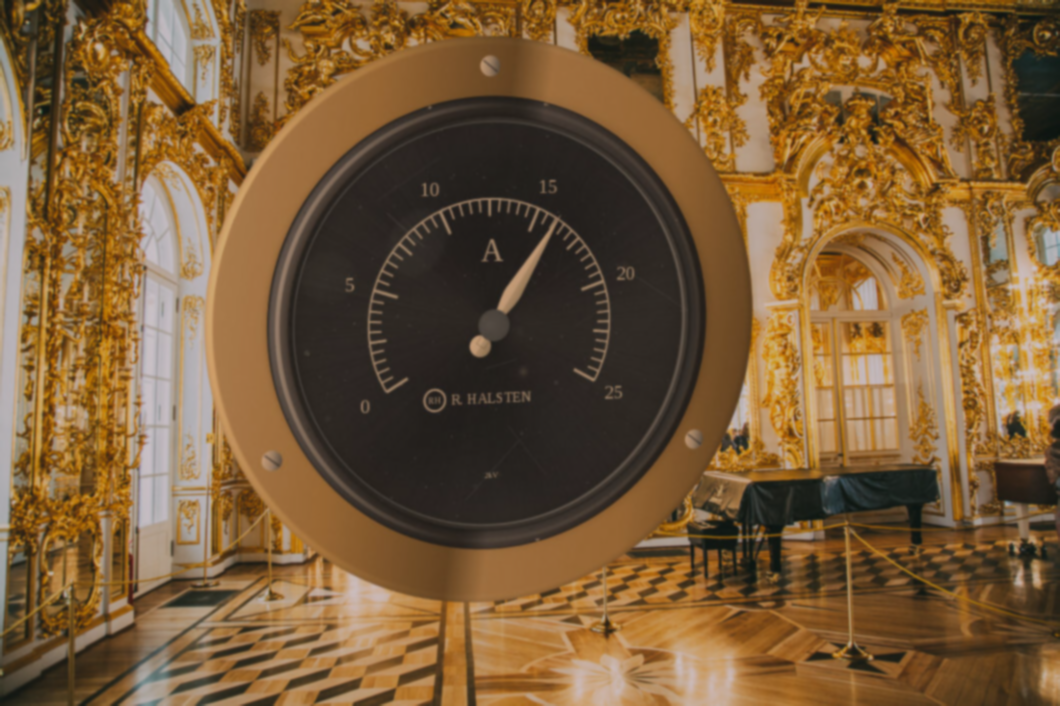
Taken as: 16
